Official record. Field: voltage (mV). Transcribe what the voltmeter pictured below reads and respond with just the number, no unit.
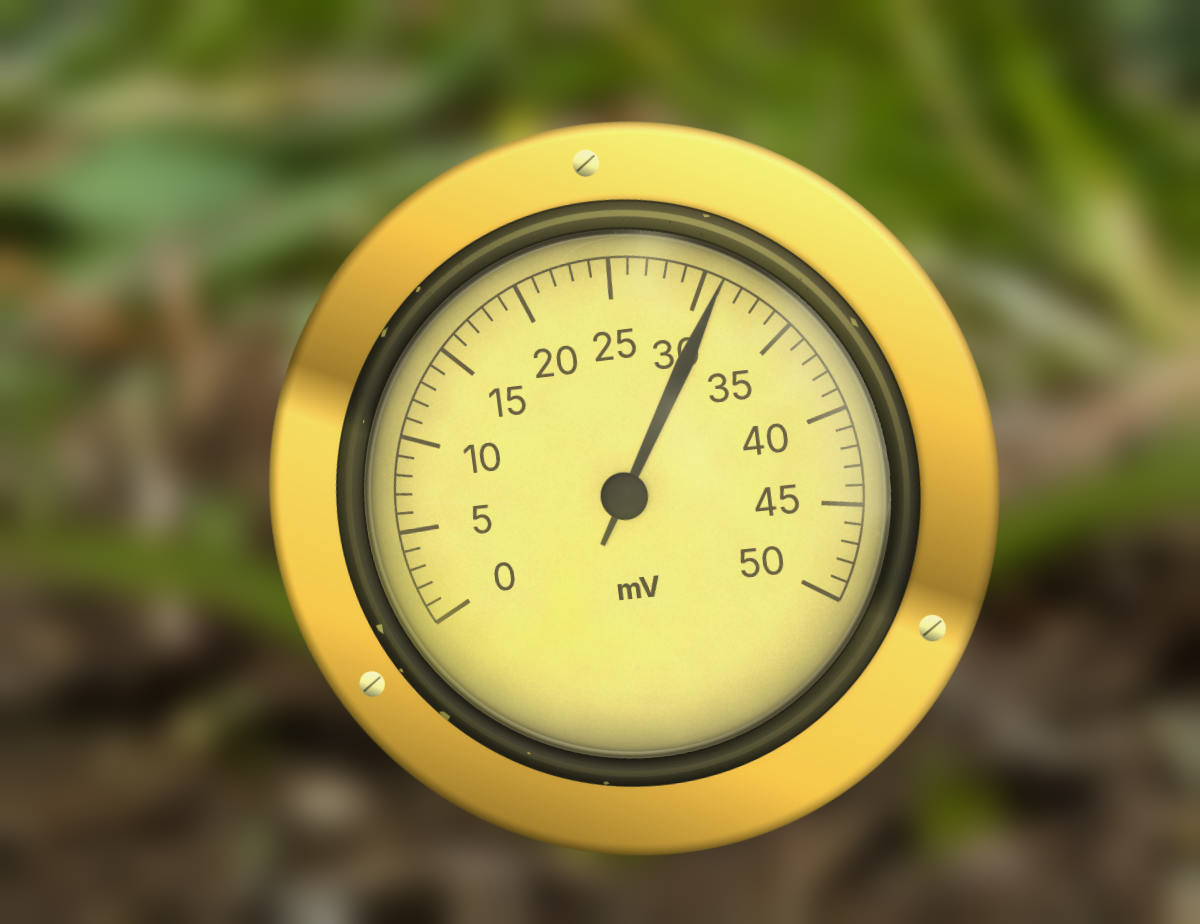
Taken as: 31
